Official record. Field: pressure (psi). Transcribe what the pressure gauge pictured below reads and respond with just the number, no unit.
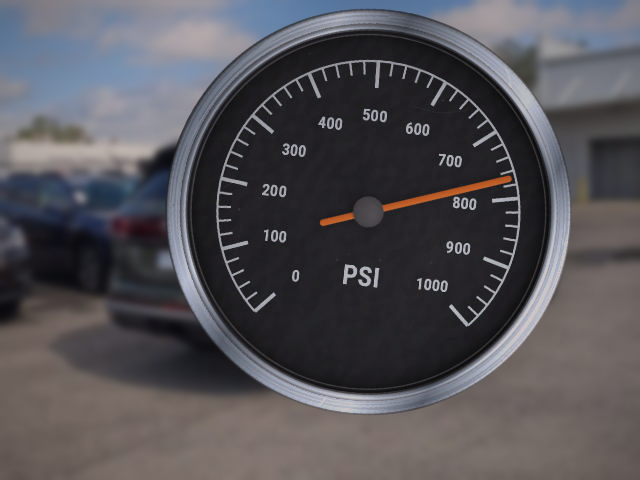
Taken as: 770
